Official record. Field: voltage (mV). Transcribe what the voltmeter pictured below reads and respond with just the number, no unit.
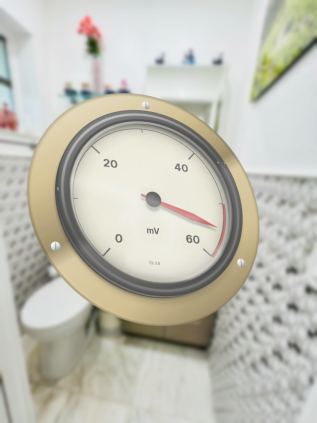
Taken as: 55
